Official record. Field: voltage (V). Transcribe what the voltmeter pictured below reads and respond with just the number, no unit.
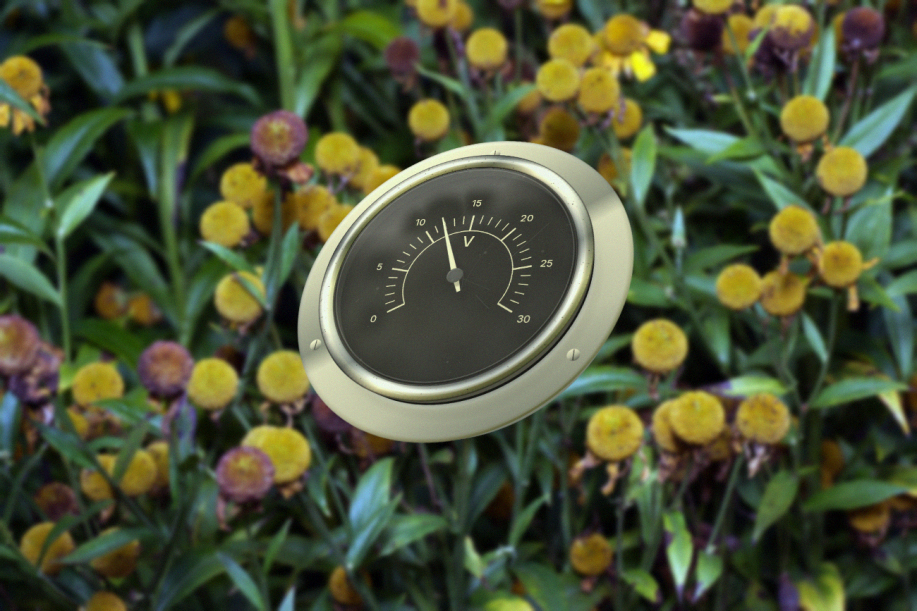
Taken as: 12
